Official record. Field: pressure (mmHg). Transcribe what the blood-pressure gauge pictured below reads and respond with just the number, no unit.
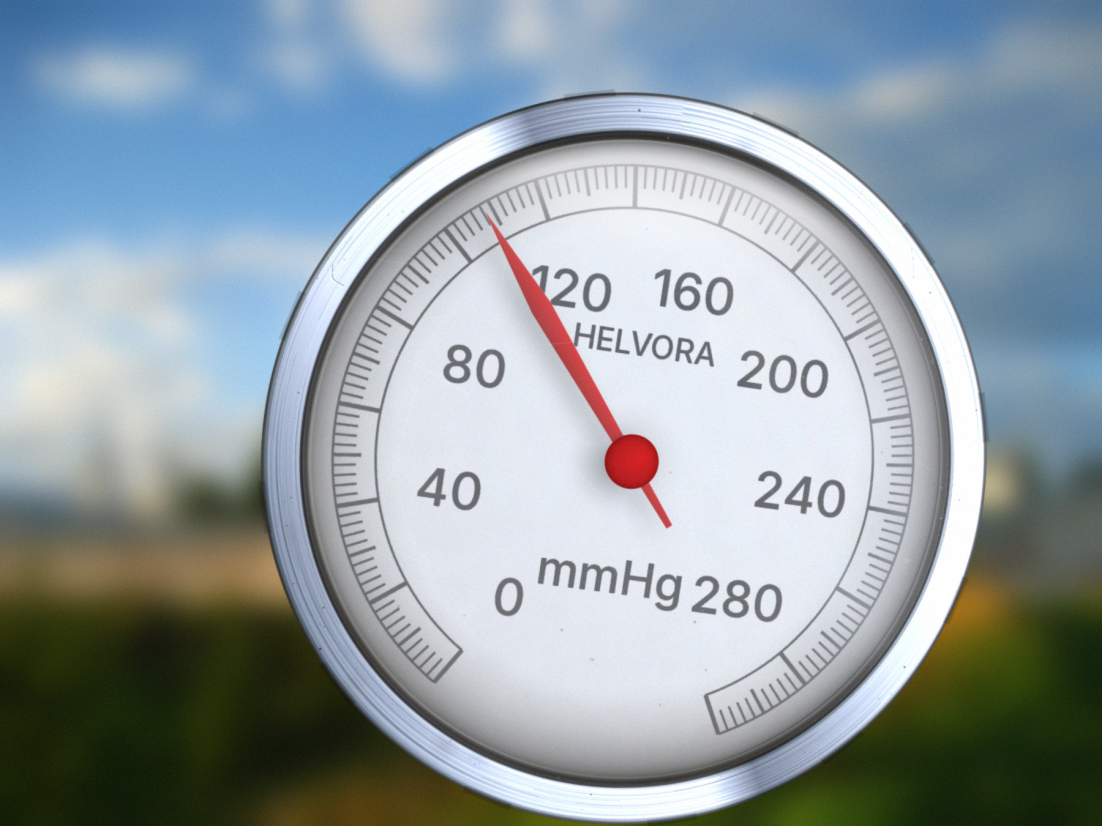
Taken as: 108
